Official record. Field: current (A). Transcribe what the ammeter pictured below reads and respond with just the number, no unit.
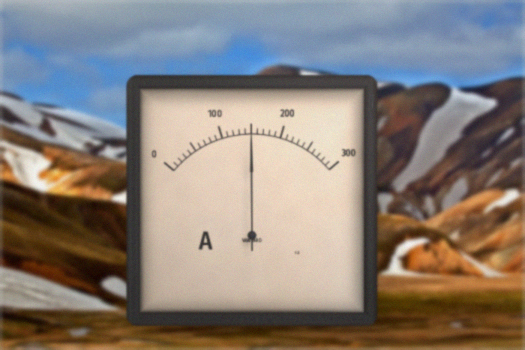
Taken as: 150
